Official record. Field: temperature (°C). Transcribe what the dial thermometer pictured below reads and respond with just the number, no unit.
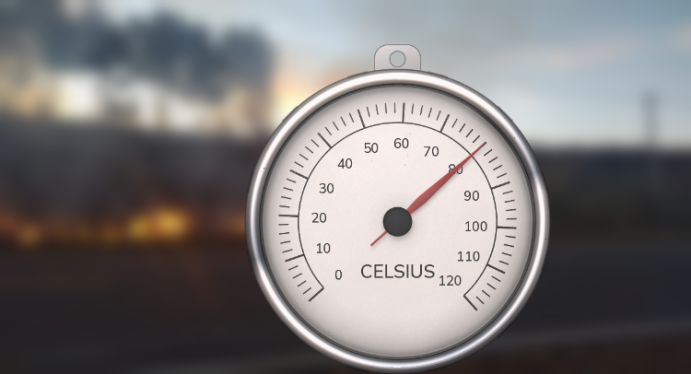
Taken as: 80
